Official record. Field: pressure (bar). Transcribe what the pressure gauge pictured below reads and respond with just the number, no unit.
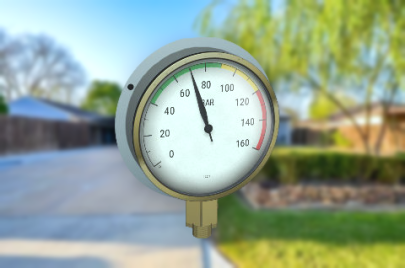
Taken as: 70
